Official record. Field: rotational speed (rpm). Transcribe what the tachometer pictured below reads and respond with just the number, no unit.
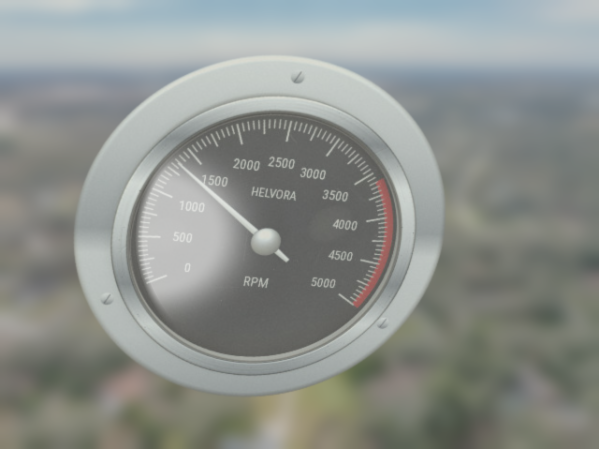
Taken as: 1350
